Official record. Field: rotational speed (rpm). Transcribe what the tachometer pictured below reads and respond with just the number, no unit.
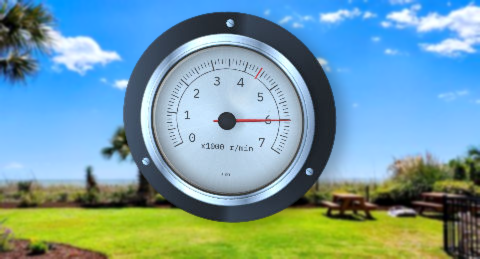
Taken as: 6000
